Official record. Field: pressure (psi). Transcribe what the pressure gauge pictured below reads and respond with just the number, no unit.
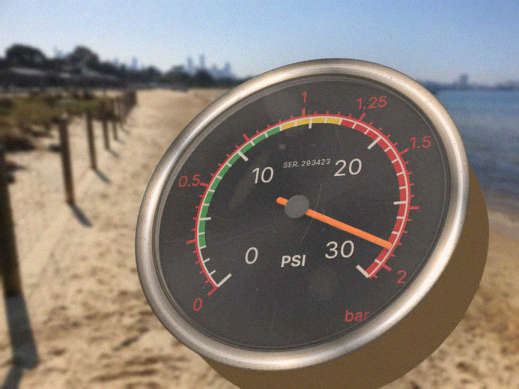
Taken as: 28
